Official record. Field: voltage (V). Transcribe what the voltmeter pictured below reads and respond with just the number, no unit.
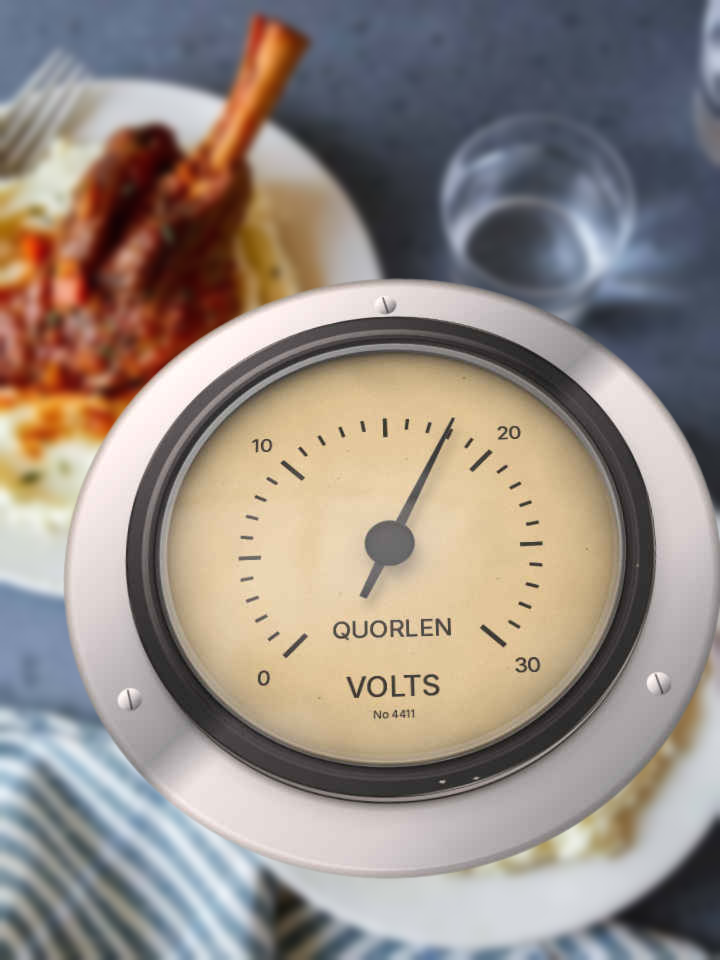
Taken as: 18
